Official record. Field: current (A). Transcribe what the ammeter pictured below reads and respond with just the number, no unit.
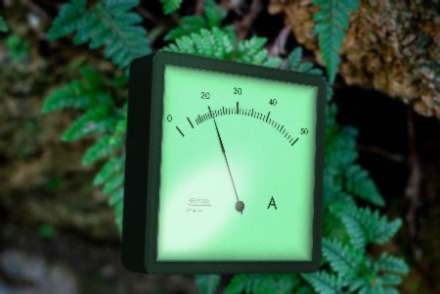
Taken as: 20
